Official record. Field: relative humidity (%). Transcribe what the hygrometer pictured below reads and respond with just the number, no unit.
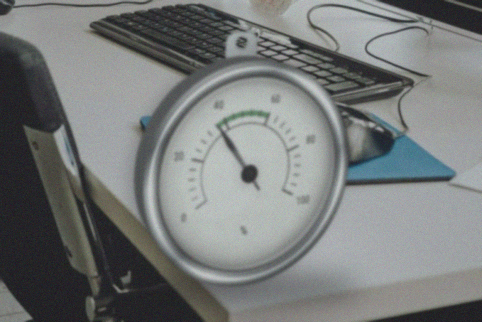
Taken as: 36
